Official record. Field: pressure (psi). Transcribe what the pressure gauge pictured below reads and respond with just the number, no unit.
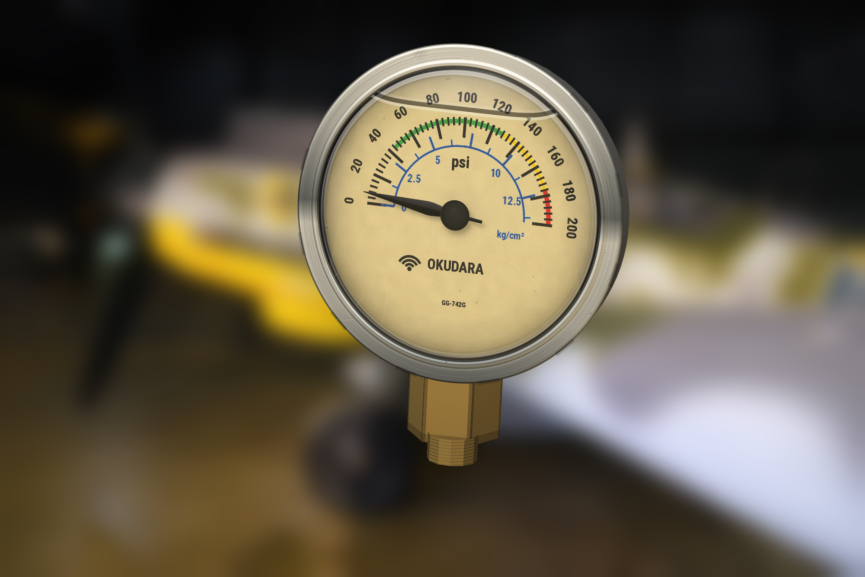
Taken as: 8
